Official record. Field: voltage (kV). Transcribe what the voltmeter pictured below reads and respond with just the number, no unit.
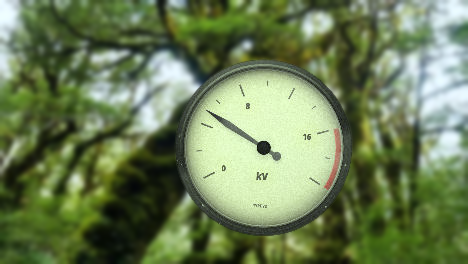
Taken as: 5
